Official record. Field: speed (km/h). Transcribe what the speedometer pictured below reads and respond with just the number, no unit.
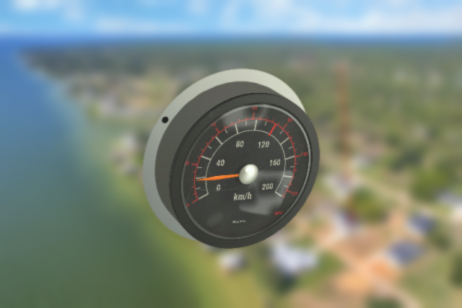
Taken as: 20
